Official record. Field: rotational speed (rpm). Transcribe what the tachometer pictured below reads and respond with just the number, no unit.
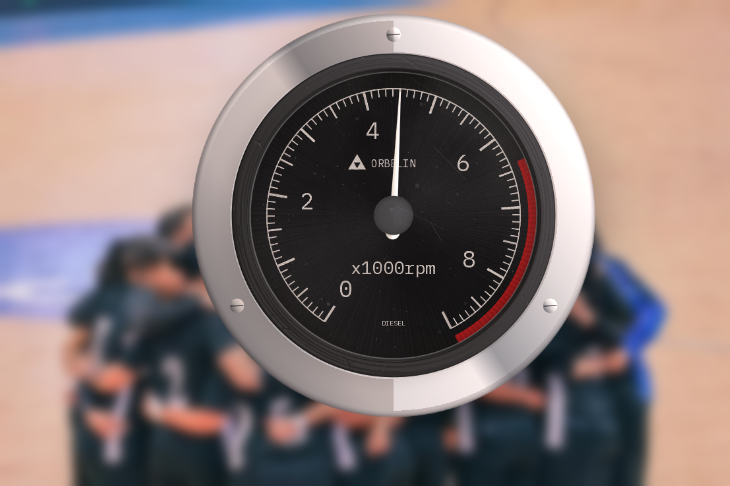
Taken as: 4500
